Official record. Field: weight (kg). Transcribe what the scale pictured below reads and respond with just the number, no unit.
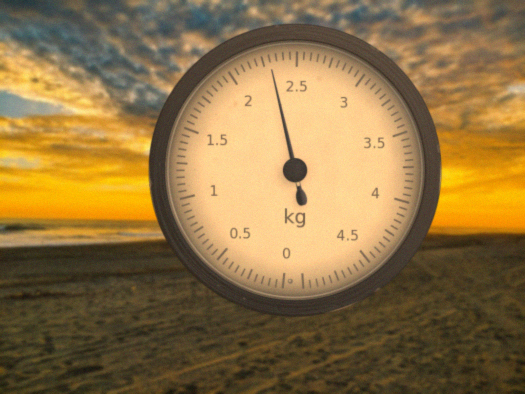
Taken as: 2.3
